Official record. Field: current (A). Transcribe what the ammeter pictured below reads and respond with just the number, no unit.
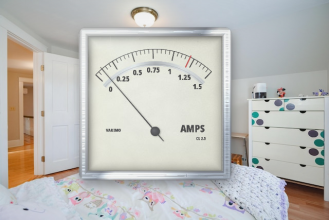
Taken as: 0.1
